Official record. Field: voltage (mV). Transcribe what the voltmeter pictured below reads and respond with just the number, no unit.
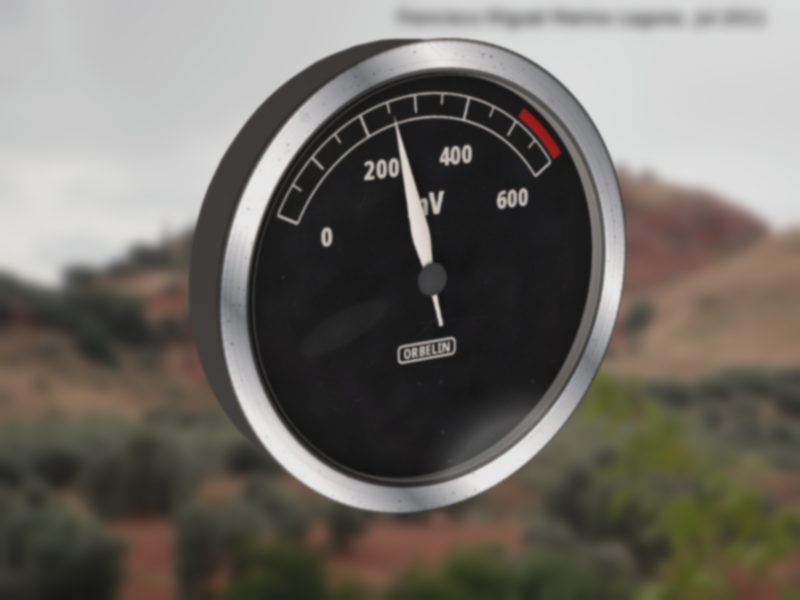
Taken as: 250
